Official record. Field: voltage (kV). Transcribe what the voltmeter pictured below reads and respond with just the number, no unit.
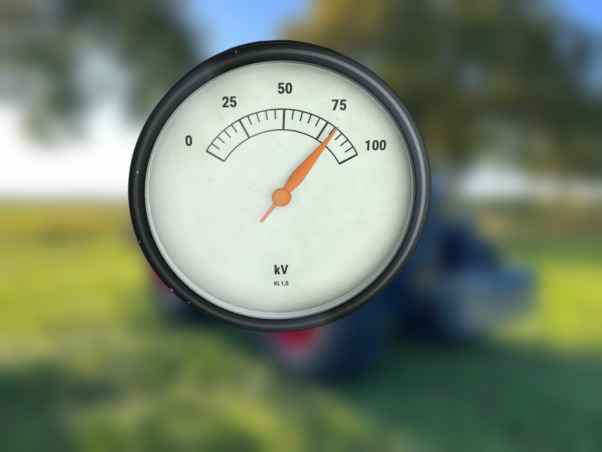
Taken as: 80
